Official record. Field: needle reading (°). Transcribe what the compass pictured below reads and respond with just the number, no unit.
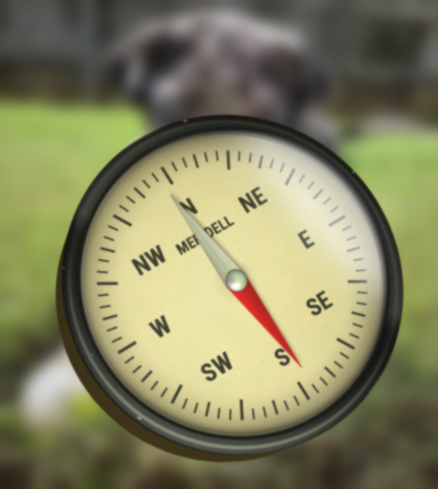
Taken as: 175
